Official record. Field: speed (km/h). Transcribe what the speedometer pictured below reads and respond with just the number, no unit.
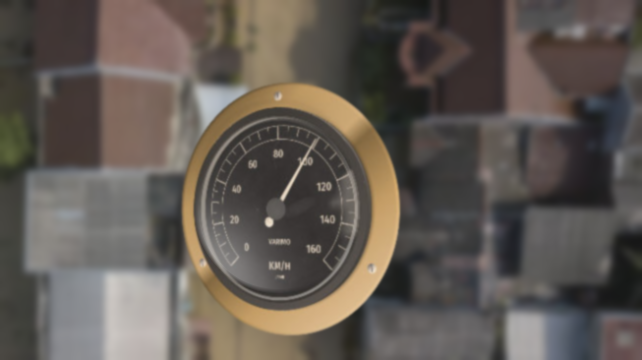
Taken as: 100
